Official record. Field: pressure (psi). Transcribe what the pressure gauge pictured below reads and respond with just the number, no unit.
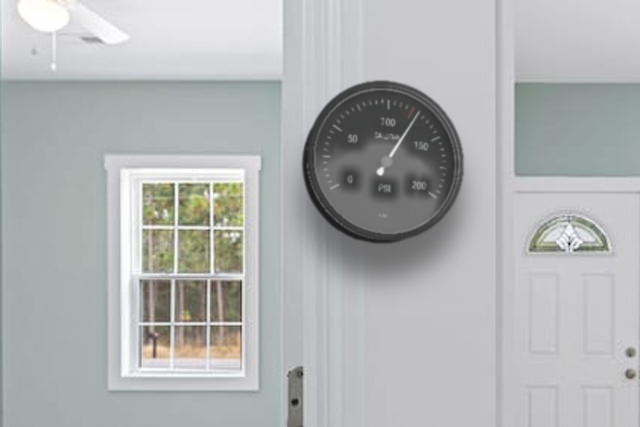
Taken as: 125
